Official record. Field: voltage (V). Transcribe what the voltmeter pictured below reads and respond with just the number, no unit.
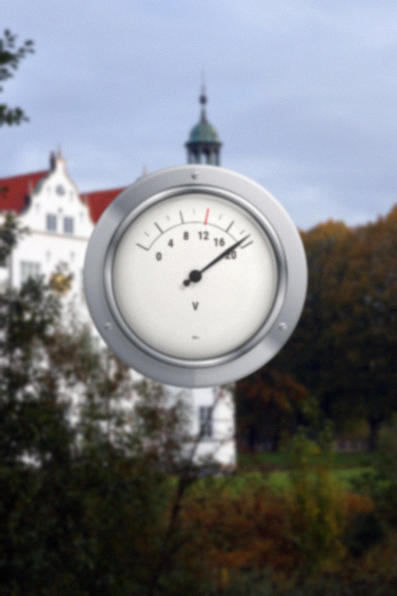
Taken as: 19
